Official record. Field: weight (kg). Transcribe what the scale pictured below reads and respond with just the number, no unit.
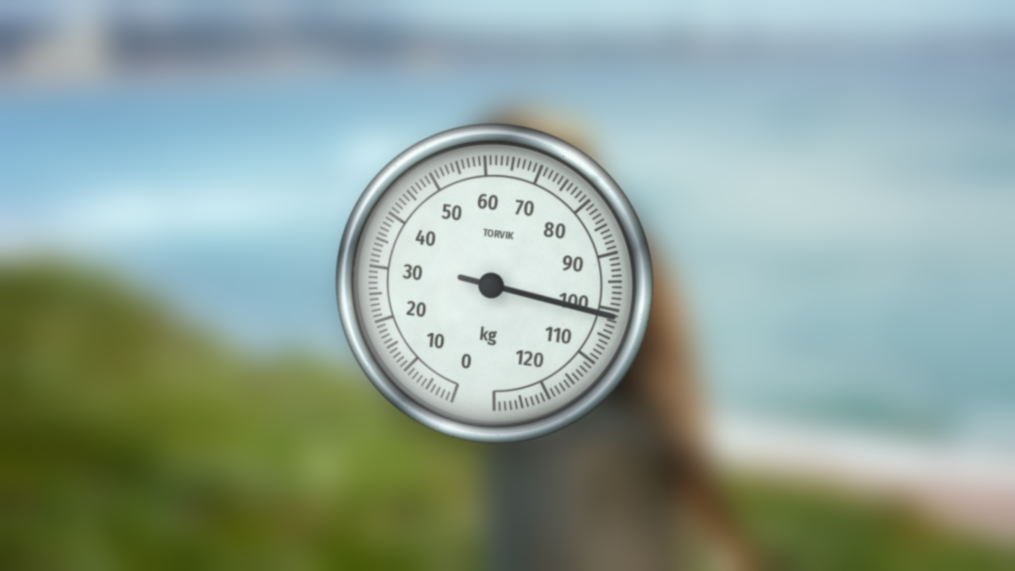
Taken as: 101
